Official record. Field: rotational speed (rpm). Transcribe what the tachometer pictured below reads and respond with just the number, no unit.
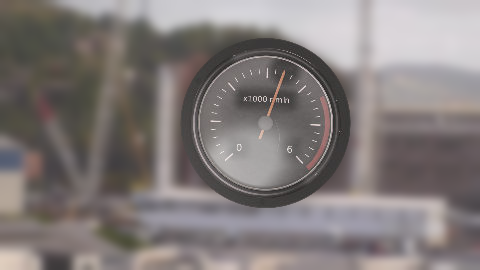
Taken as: 3400
